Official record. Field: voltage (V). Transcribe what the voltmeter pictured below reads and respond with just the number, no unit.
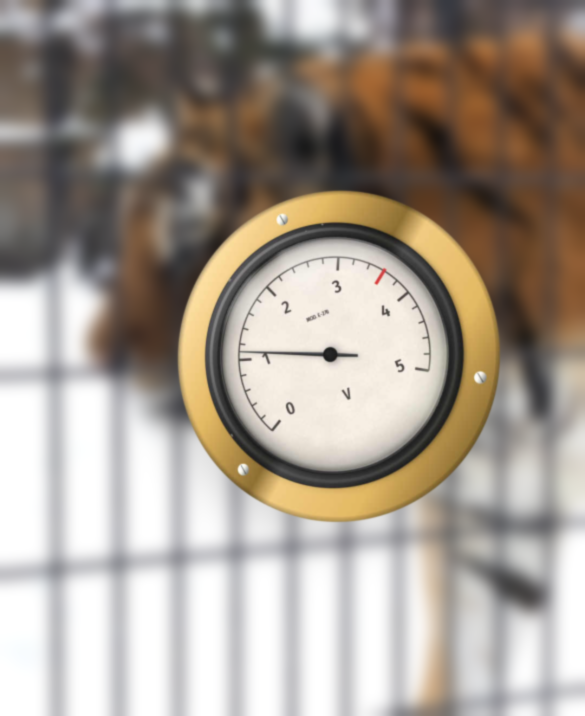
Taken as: 1.1
